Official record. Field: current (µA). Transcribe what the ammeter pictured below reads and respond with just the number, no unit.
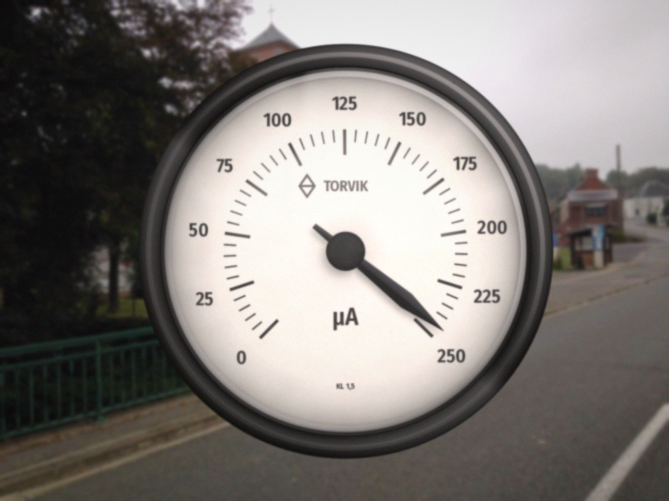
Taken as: 245
